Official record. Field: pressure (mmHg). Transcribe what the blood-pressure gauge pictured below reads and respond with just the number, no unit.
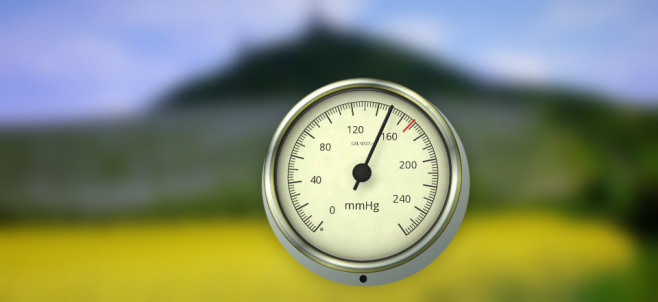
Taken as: 150
